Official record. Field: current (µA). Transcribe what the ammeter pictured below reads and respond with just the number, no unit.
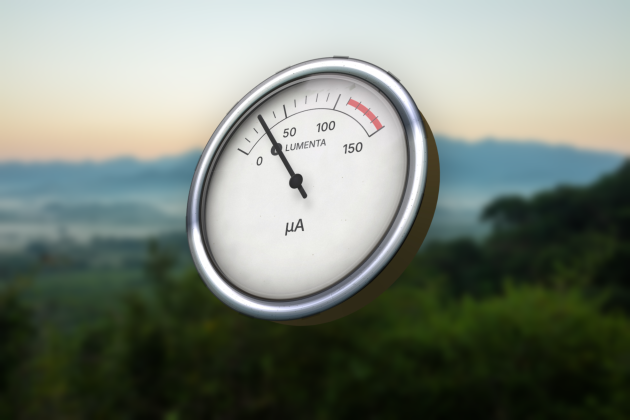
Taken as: 30
